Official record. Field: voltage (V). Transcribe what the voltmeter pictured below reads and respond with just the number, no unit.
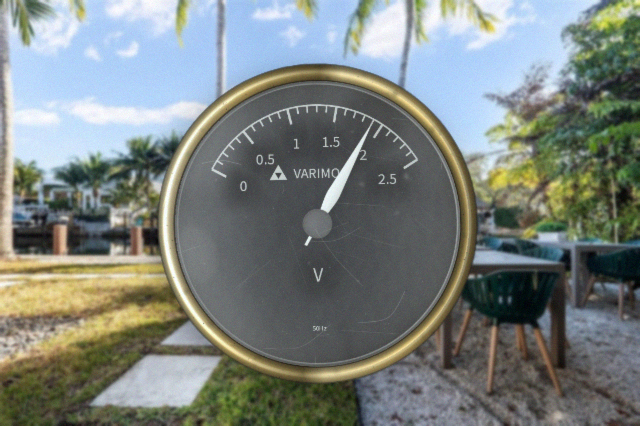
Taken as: 1.9
